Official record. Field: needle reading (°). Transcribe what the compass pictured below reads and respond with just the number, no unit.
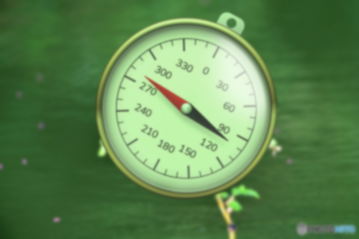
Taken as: 280
